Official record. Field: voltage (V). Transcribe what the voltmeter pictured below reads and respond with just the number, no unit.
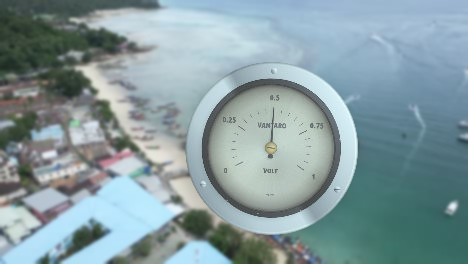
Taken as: 0.5
